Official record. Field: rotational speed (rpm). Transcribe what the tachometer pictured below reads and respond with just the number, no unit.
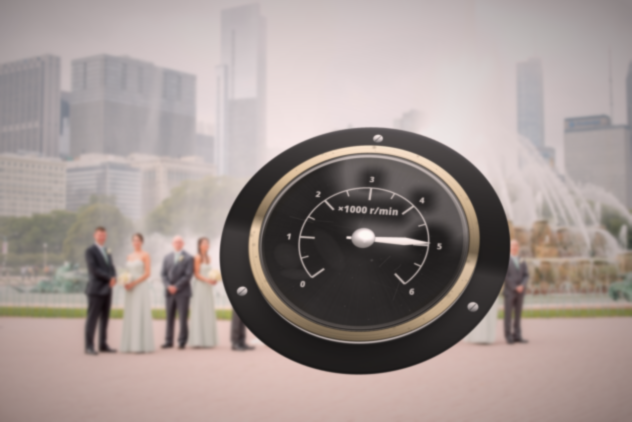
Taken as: 5000
